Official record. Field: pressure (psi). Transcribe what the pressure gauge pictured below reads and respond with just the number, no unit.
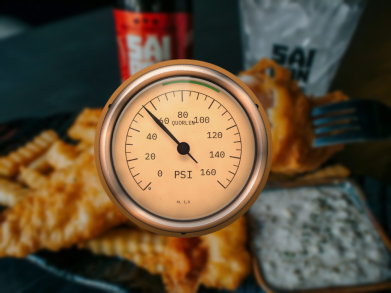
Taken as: 55
